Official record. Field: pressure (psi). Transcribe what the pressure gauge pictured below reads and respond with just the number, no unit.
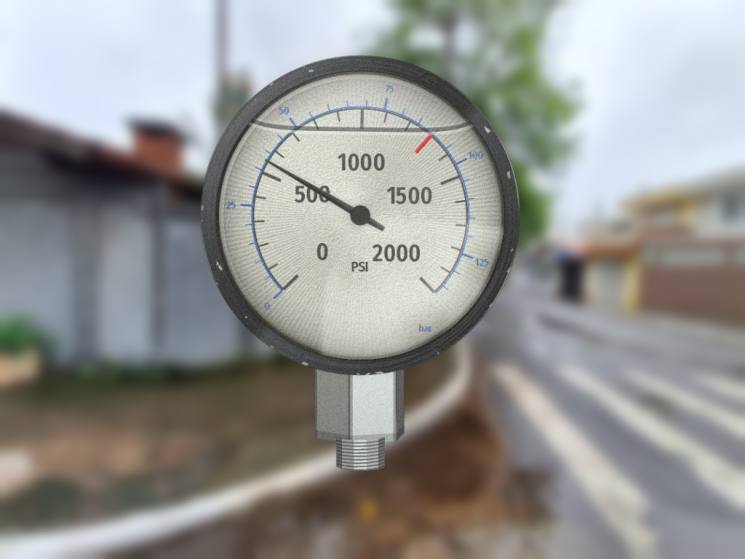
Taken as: 550
